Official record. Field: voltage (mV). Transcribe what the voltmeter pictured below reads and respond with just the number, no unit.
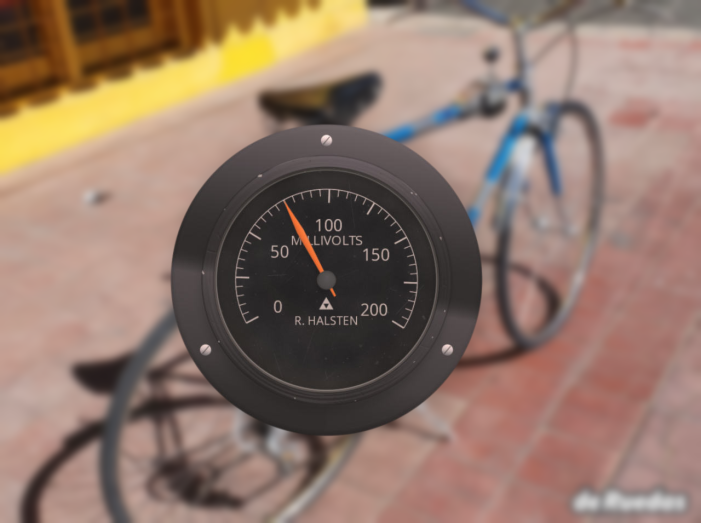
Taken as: 75
